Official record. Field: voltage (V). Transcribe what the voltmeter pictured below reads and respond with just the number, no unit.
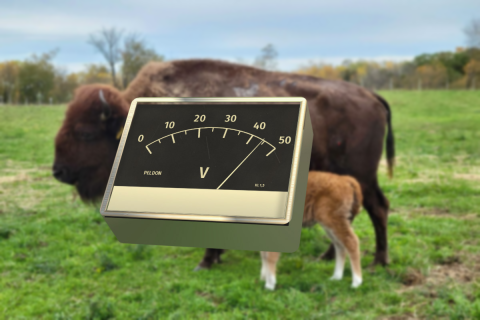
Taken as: 45
